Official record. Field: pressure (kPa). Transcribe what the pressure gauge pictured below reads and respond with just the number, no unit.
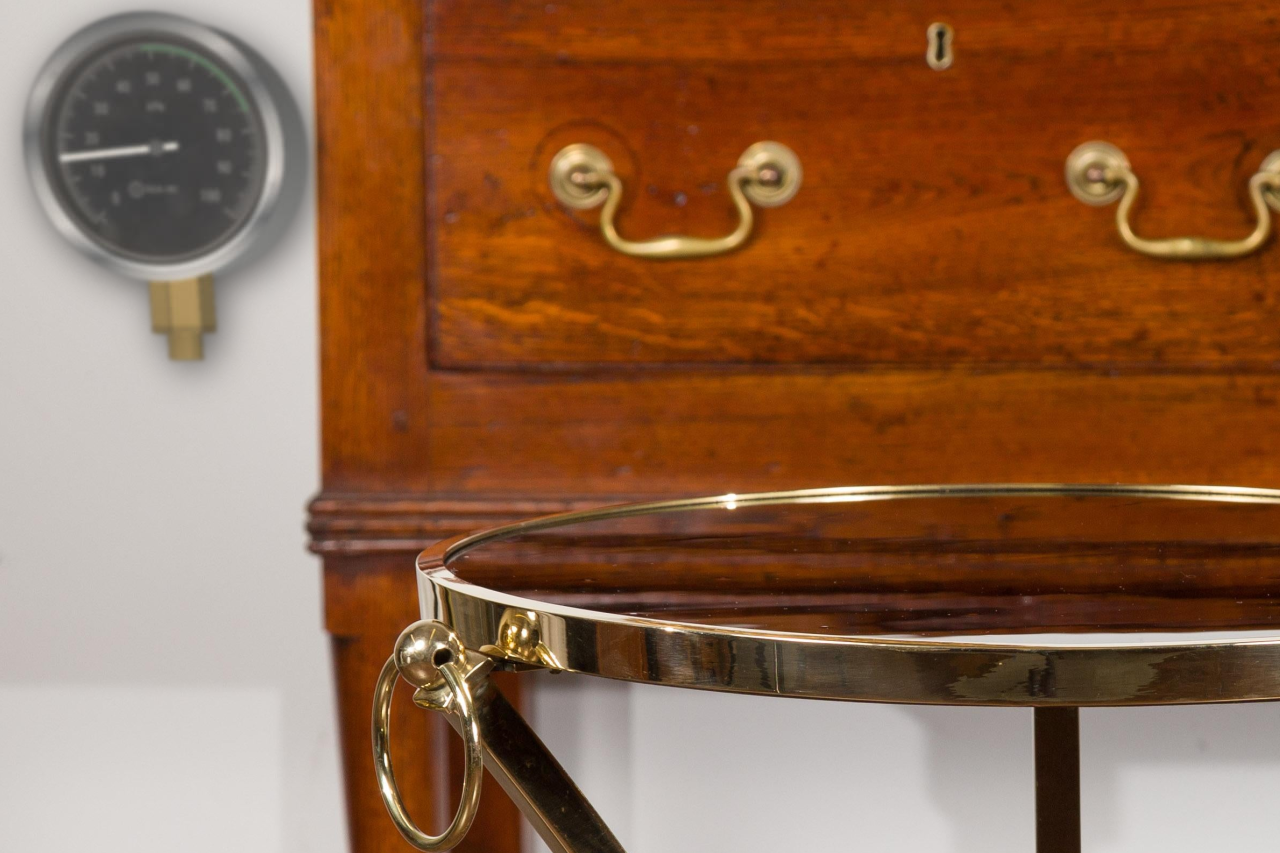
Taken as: 15
